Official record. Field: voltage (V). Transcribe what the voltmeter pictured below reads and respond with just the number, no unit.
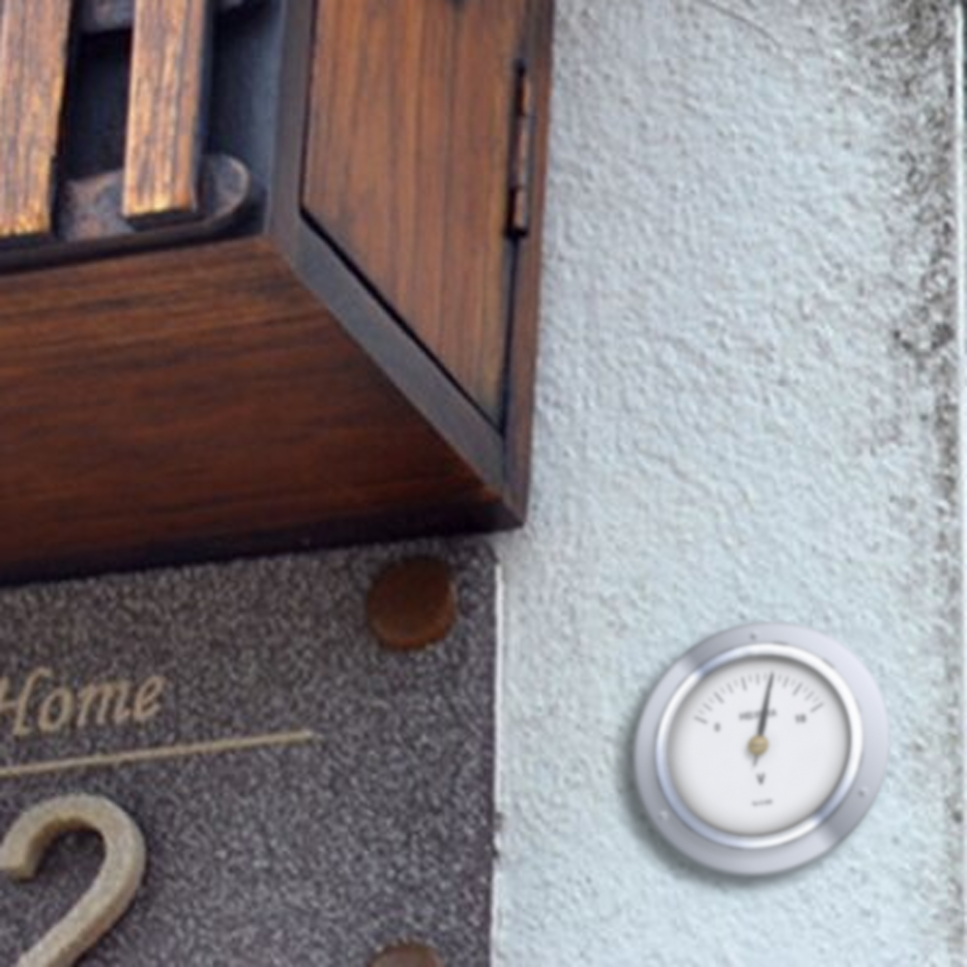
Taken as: 6
